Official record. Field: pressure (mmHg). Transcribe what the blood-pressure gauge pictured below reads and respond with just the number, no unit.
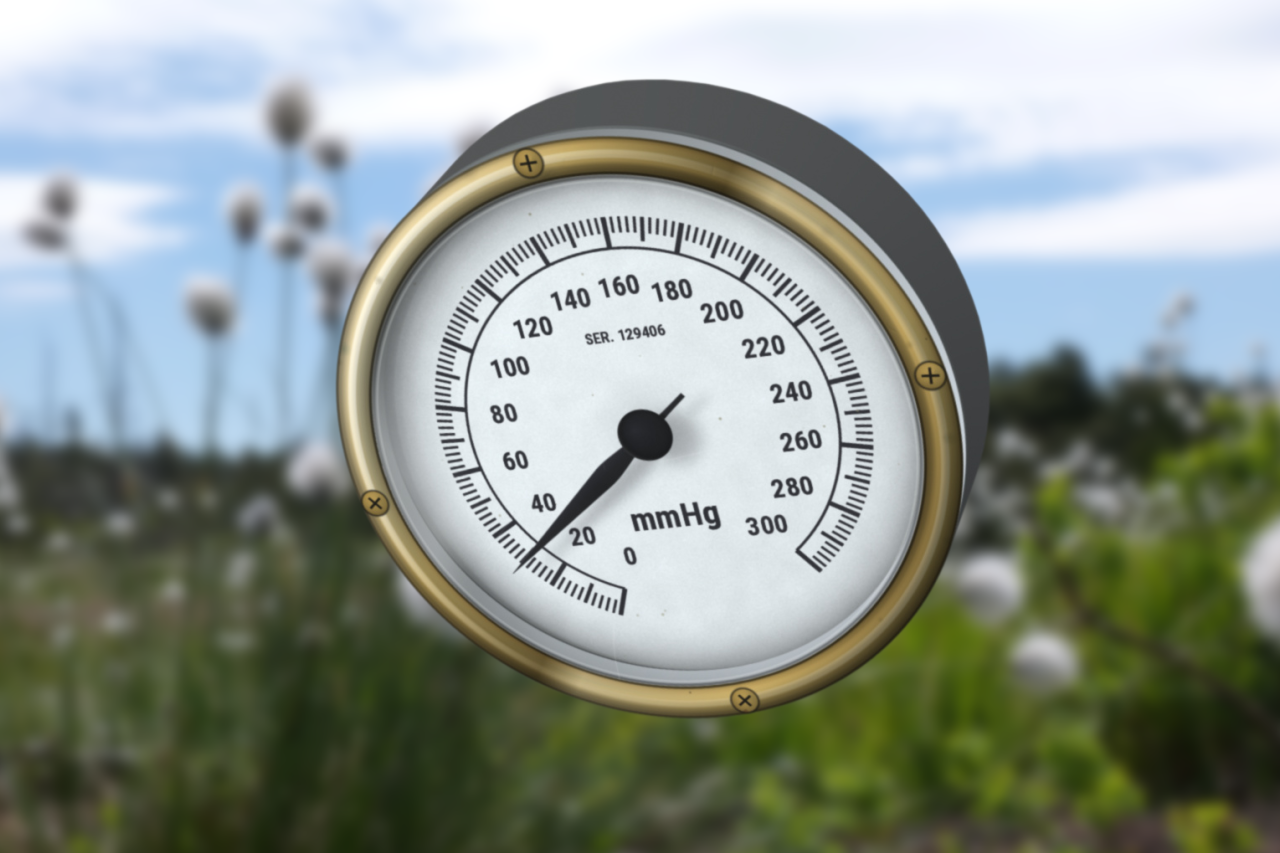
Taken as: 30
